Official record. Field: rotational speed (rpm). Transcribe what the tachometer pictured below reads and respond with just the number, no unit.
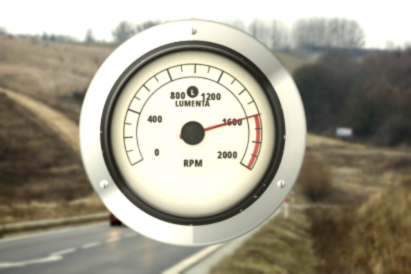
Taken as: 1600
